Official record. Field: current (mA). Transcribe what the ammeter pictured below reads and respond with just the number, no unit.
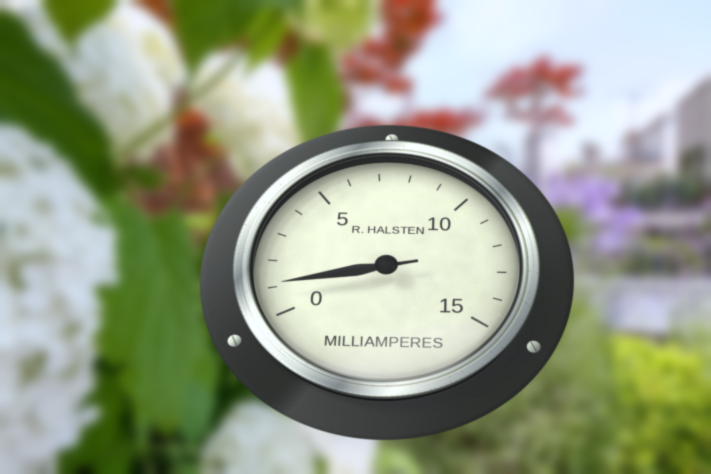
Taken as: 1
